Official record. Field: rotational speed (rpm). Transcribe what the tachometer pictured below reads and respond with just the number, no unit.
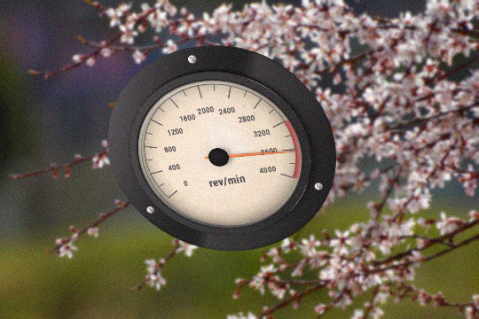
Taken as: 3600
